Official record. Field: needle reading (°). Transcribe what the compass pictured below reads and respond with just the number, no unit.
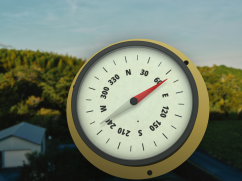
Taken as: 67.5
